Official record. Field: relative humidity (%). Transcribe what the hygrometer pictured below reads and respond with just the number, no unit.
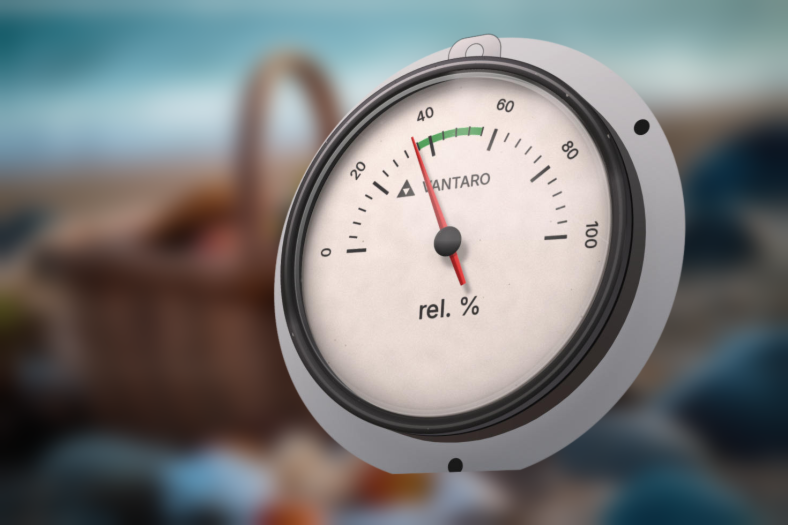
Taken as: 36
